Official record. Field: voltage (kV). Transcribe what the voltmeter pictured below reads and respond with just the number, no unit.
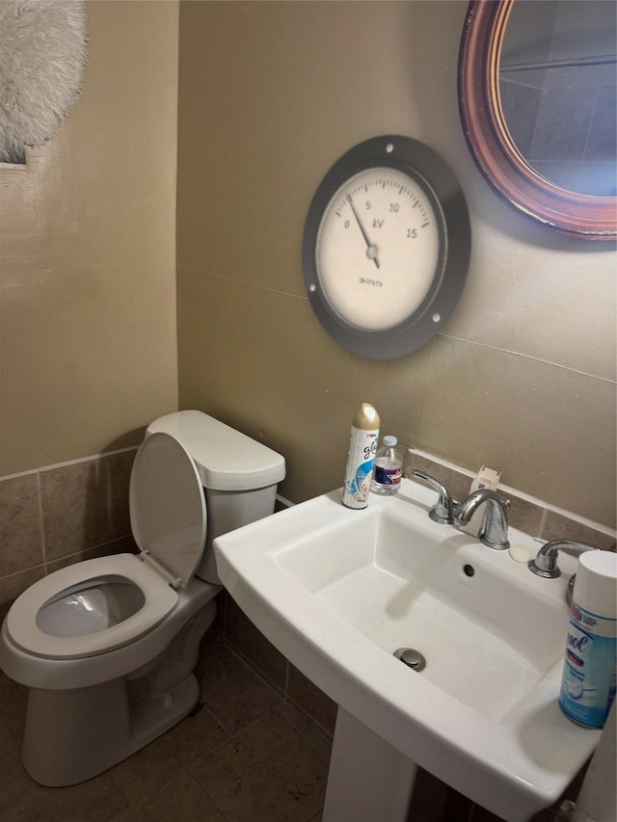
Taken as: 2.5
